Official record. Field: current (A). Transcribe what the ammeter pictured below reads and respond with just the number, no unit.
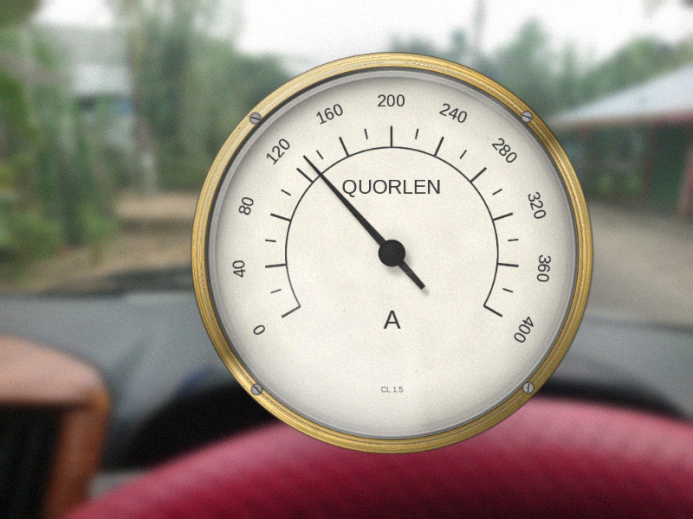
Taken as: 130
